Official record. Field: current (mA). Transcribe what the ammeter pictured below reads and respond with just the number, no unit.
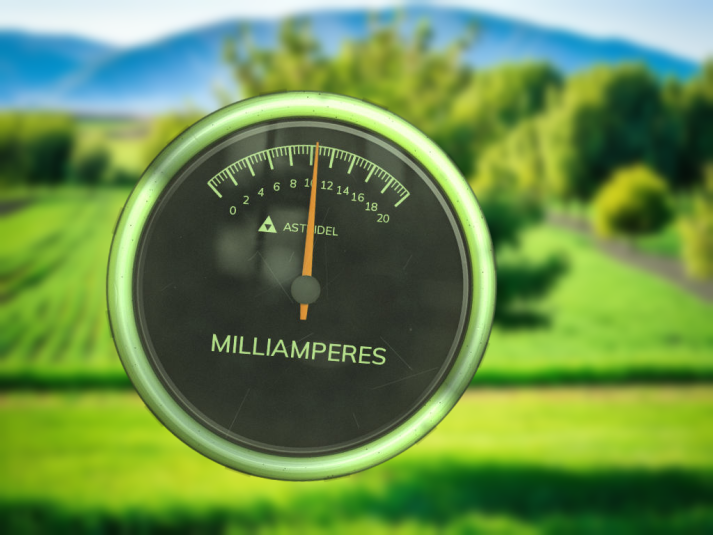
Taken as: 10.4
